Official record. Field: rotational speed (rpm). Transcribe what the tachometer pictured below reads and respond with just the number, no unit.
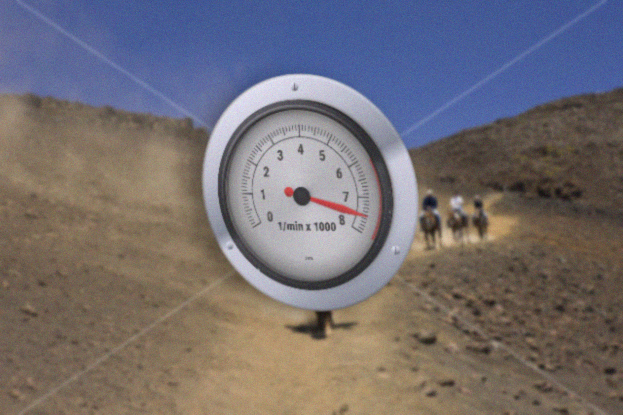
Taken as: 7500
